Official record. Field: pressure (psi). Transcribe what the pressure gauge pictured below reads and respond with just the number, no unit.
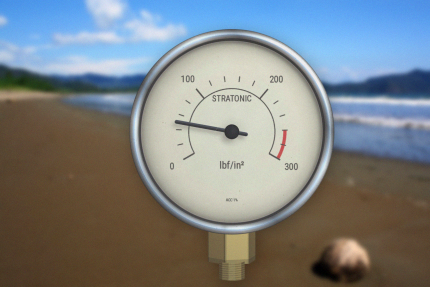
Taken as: 50
